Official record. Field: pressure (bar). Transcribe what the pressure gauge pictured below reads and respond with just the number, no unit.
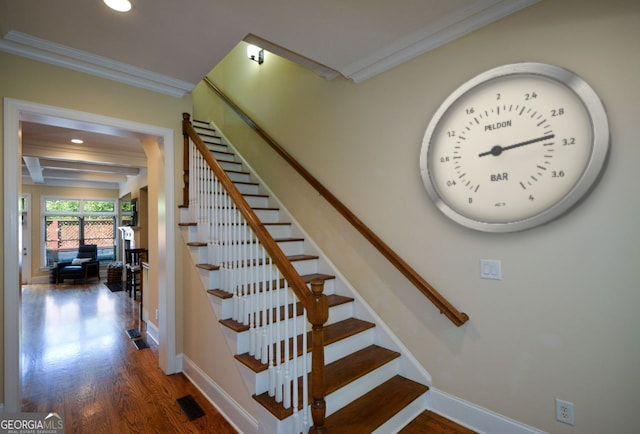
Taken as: 3.1
